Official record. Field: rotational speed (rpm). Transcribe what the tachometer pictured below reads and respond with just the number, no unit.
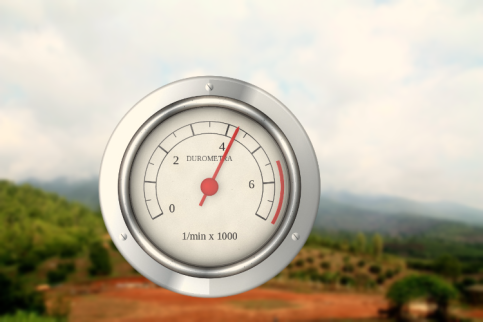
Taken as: 4250
